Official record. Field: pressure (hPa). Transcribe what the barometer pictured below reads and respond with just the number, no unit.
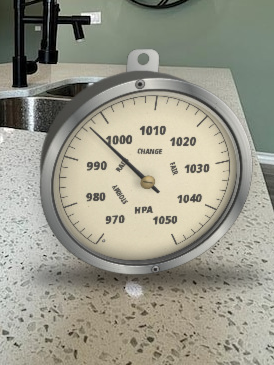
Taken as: 997
